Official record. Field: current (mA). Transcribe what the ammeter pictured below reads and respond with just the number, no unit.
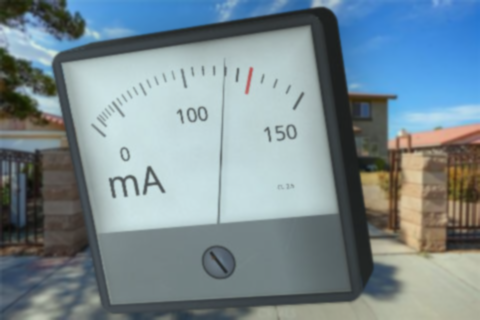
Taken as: 120
